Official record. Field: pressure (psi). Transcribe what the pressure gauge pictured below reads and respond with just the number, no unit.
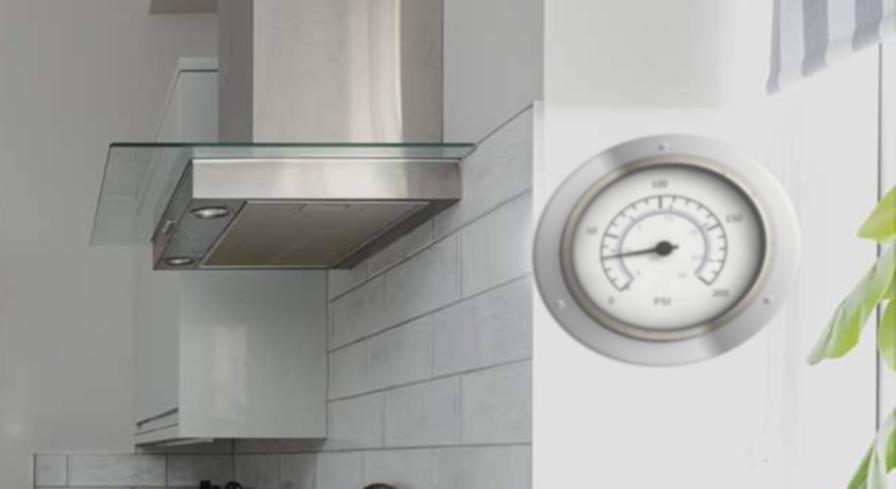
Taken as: 30
